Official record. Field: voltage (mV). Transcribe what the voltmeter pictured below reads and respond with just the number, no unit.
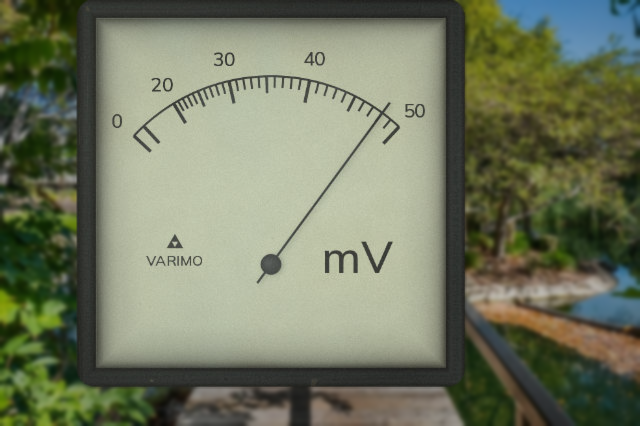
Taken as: 48
